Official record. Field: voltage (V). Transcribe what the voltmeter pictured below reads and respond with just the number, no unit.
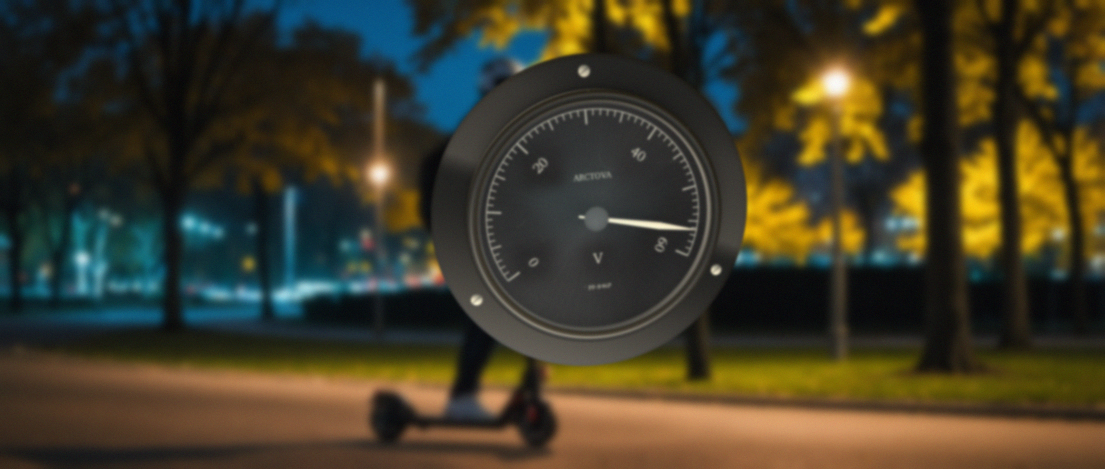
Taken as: 56
